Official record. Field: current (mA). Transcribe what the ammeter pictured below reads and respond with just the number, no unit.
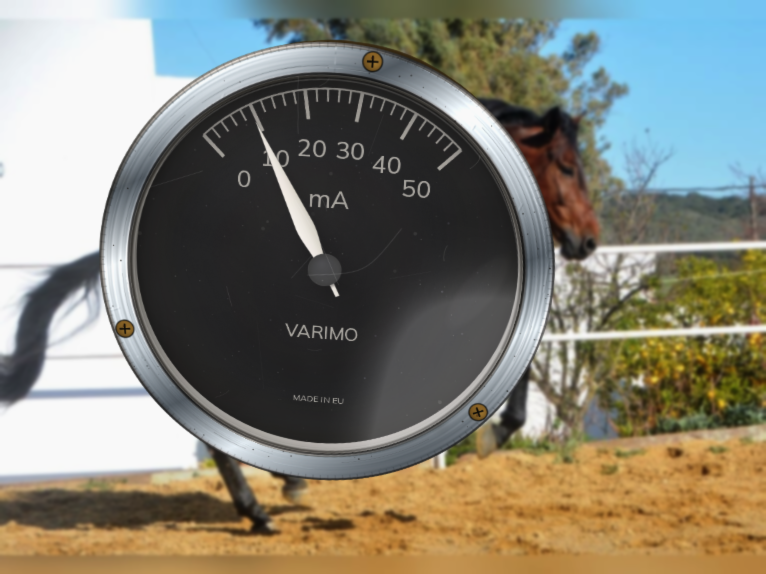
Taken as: 10
